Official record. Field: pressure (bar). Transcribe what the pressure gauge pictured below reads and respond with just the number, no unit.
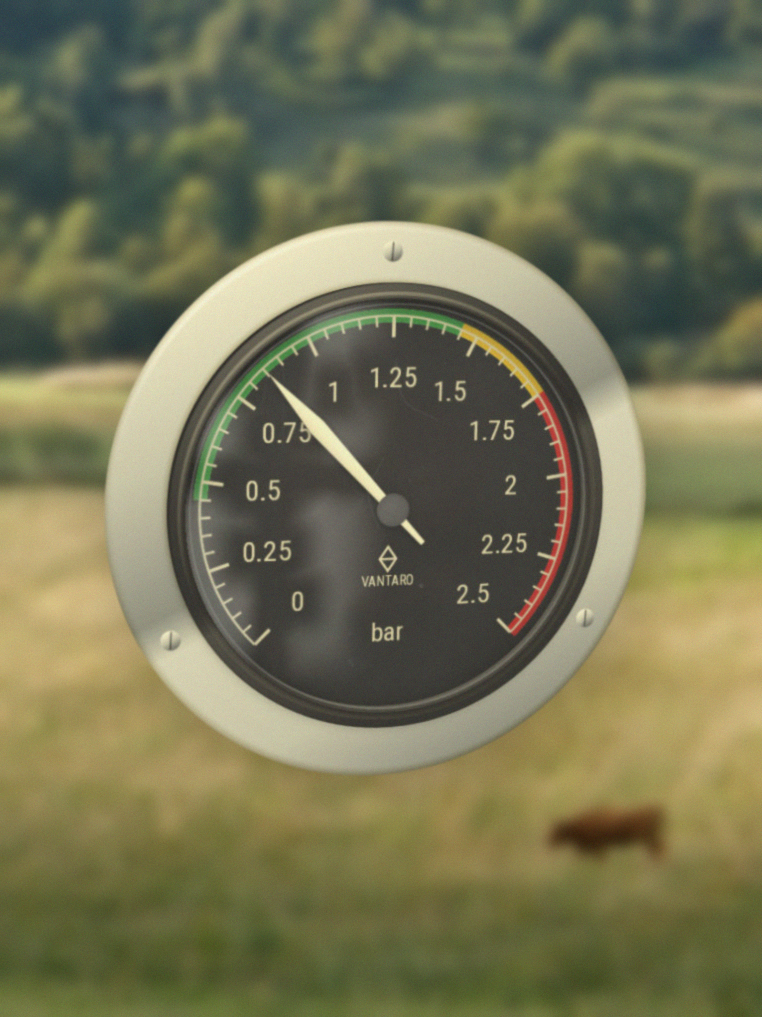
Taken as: 0.85
